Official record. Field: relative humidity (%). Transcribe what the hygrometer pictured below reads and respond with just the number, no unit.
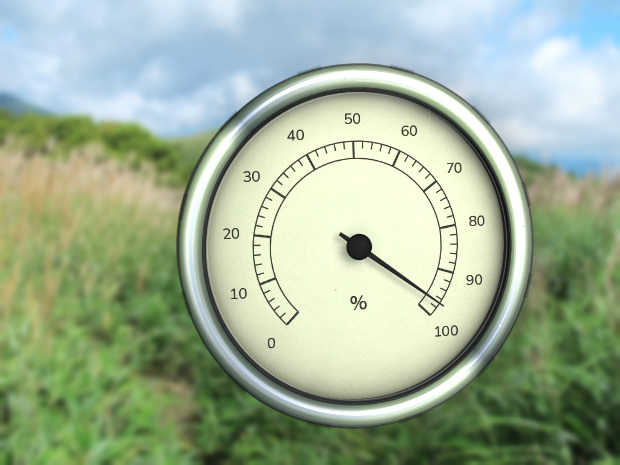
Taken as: 97
